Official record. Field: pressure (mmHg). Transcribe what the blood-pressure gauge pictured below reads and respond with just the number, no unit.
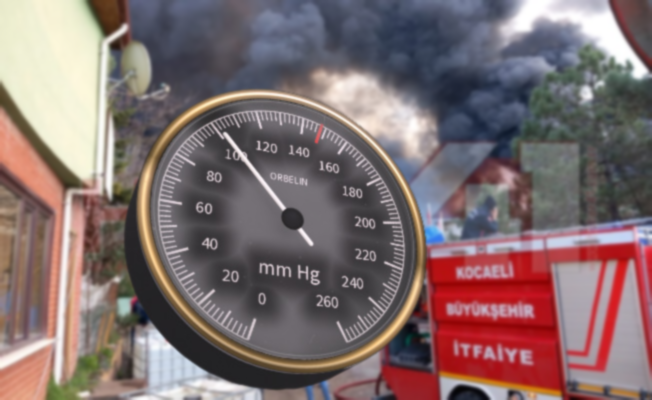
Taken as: 100
